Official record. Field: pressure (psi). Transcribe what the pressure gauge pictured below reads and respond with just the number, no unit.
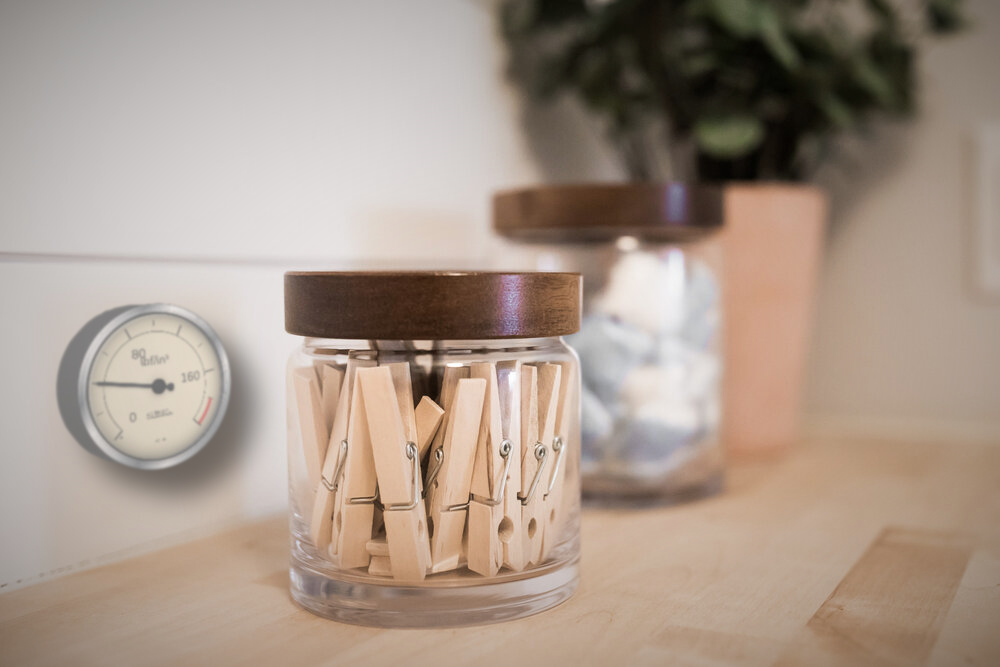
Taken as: 40
